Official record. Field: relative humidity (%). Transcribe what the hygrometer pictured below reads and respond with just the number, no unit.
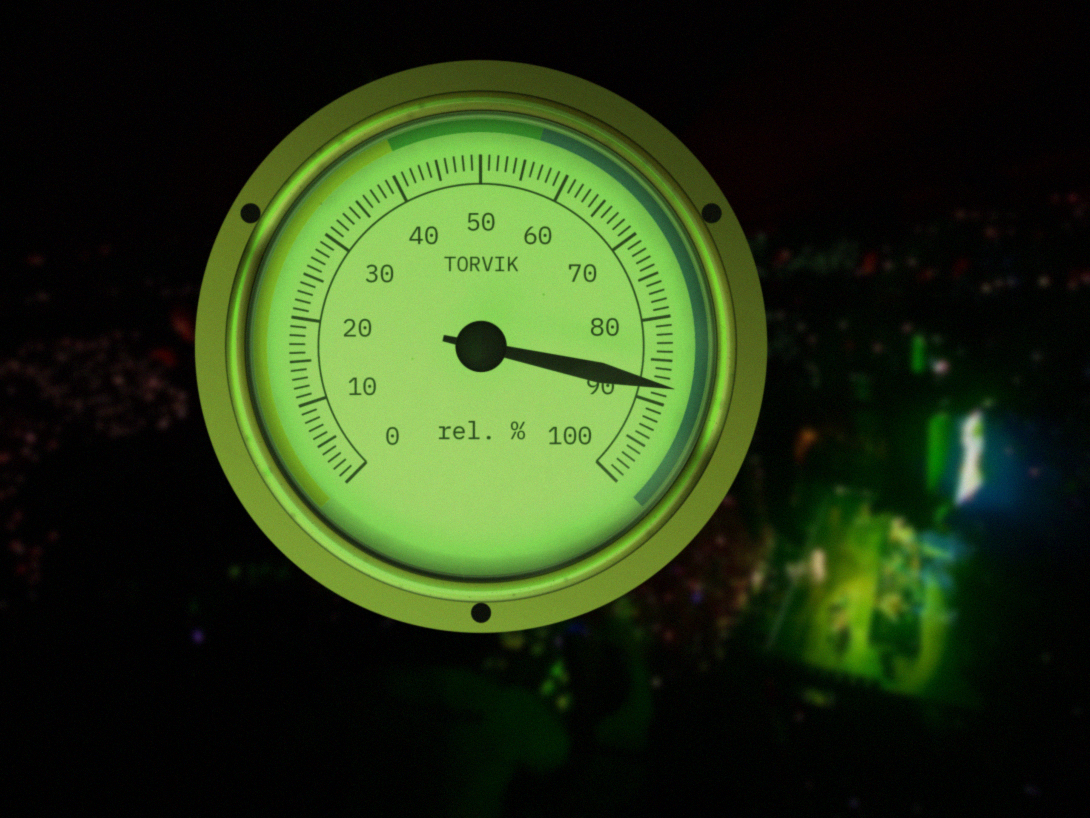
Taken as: 88
